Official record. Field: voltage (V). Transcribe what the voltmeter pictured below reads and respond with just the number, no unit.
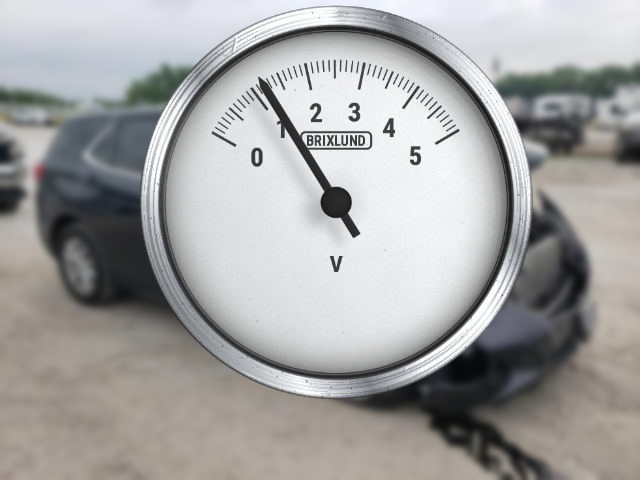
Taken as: 1.2
